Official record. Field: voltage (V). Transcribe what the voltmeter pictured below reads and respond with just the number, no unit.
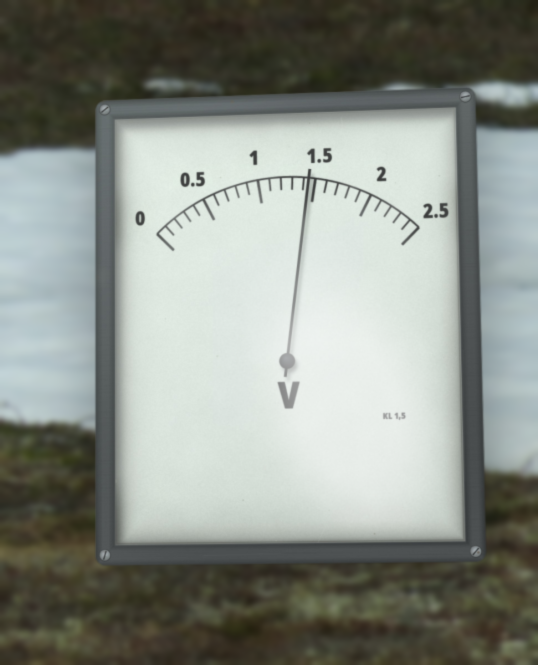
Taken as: 1.45
